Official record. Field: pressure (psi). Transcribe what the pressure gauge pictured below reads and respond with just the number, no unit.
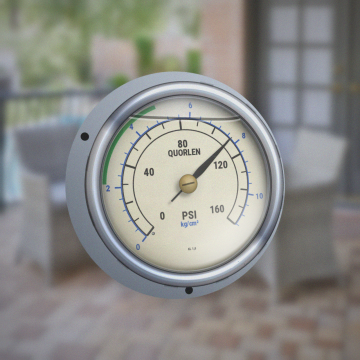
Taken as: 110
